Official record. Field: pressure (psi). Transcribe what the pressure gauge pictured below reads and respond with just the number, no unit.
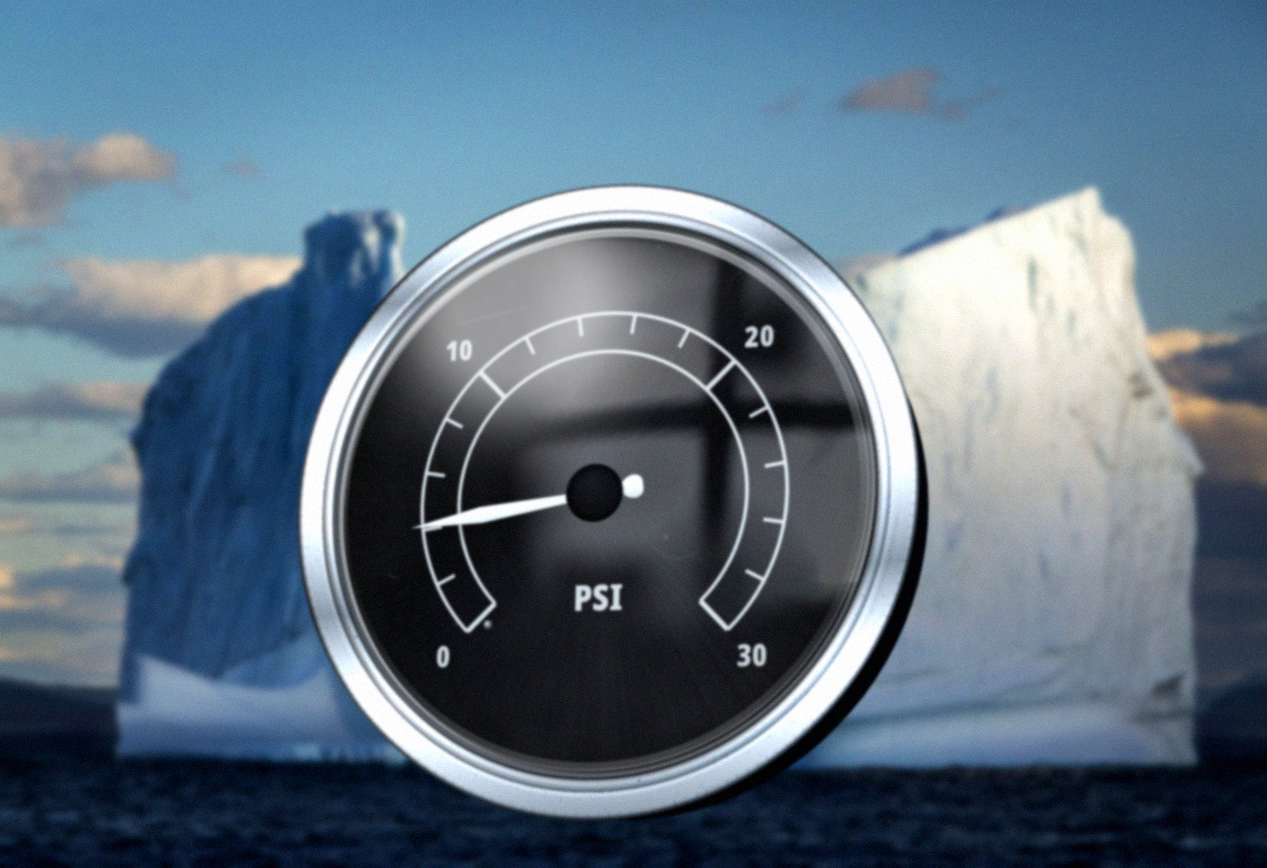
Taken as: 4
